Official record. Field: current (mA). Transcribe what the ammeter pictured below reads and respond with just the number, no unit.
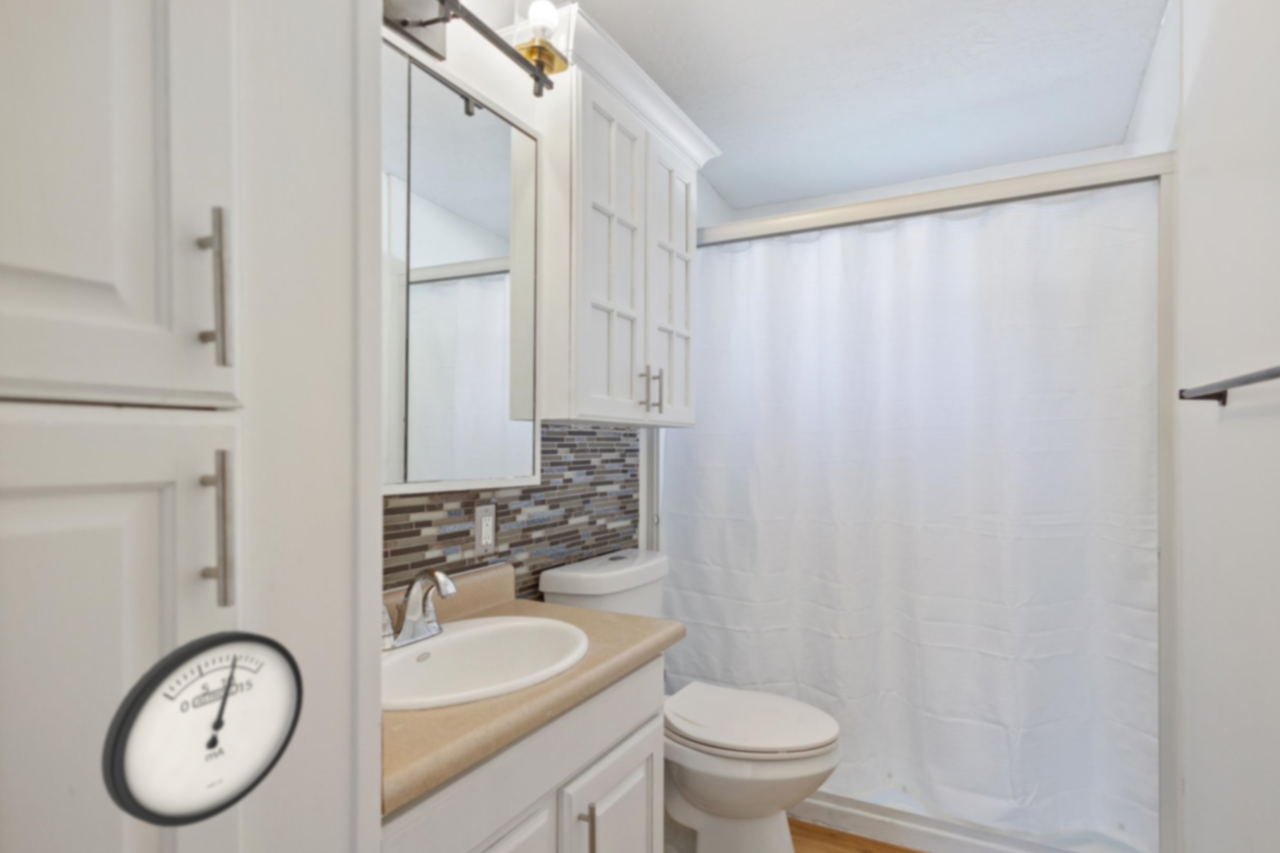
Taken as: 10
